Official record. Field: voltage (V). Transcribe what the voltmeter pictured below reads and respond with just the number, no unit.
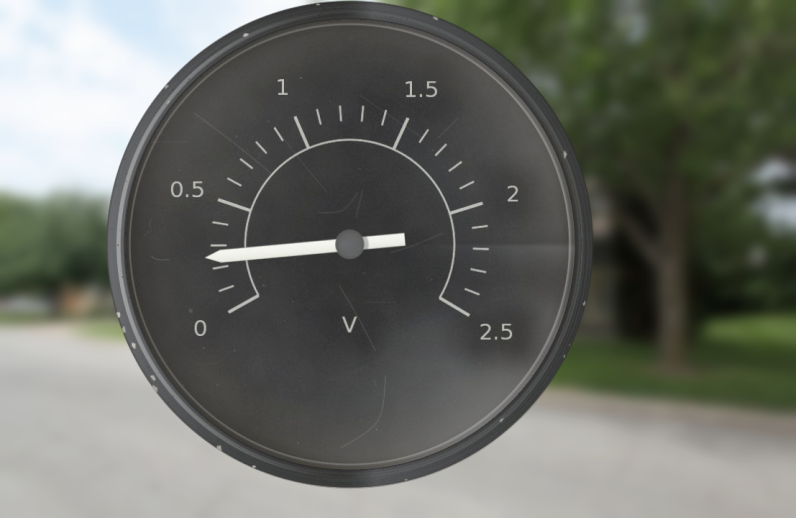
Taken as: 0.25
